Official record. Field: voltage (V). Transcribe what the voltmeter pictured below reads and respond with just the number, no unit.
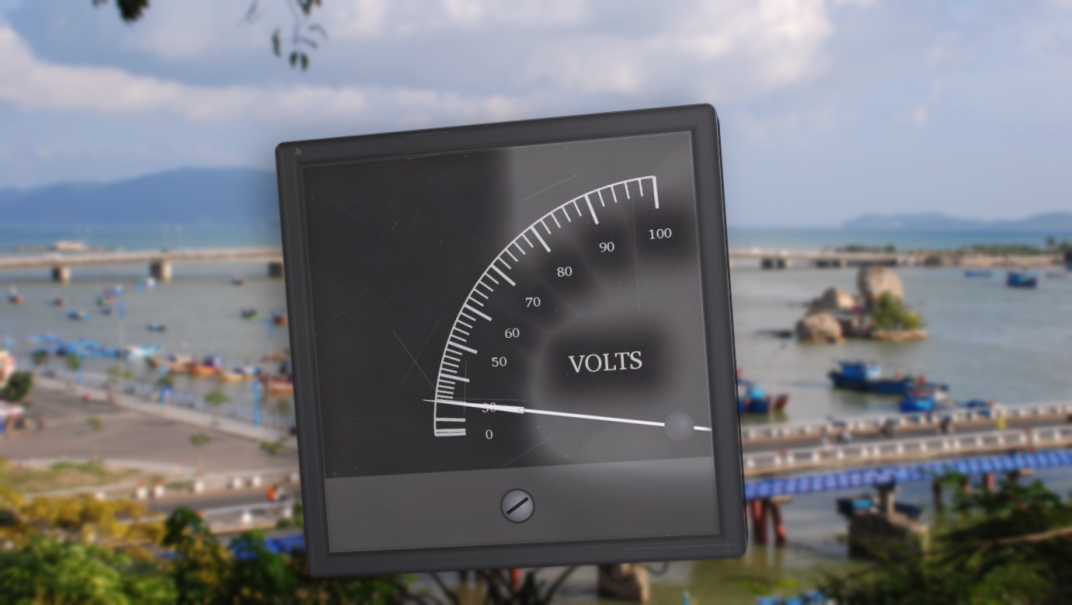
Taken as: 30
